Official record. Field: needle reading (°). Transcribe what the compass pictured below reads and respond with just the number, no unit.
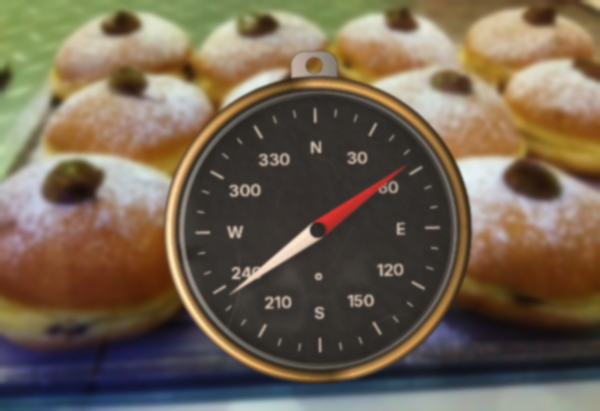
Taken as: 55
